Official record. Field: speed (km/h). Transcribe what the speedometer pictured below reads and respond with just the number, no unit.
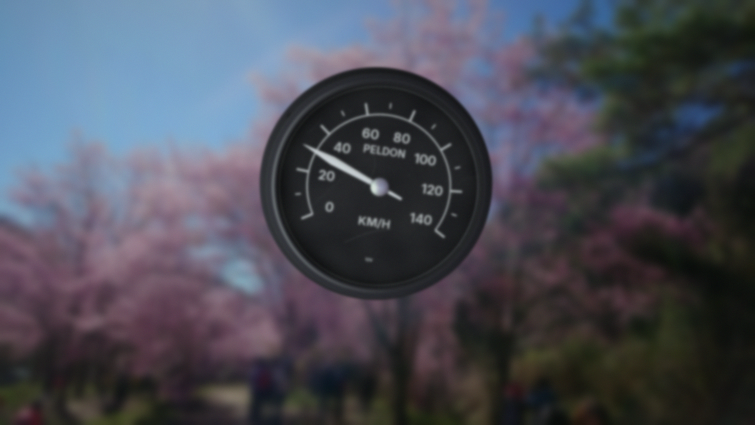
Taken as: 30
